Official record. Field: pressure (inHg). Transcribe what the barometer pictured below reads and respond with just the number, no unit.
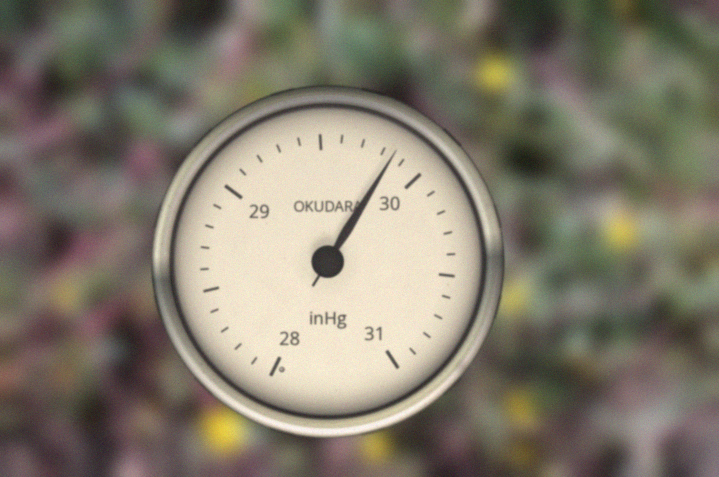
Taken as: 29.85
